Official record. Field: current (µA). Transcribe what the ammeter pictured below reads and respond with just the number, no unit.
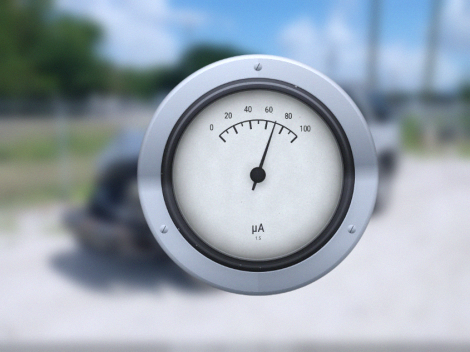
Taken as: 70
